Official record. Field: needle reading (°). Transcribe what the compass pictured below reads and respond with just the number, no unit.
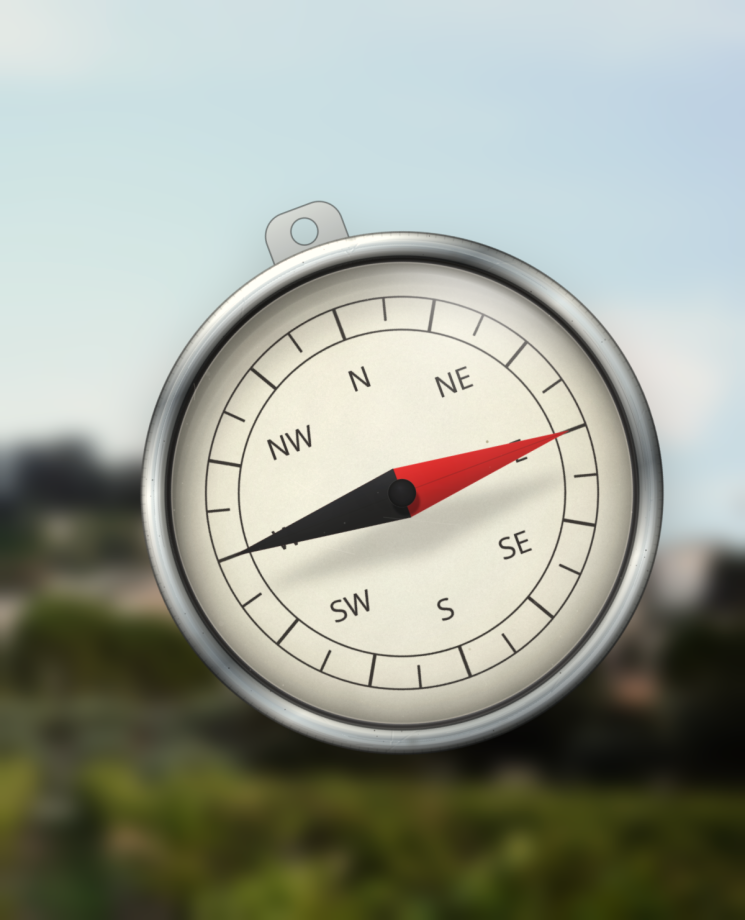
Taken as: 90
